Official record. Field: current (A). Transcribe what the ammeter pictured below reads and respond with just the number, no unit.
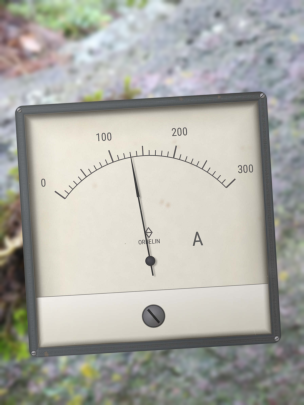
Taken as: 130
